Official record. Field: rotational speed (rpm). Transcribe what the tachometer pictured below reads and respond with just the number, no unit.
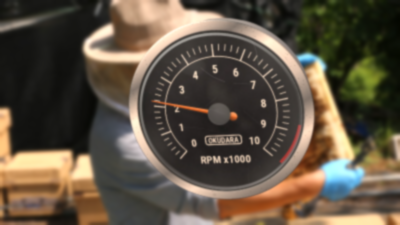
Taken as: 2200
